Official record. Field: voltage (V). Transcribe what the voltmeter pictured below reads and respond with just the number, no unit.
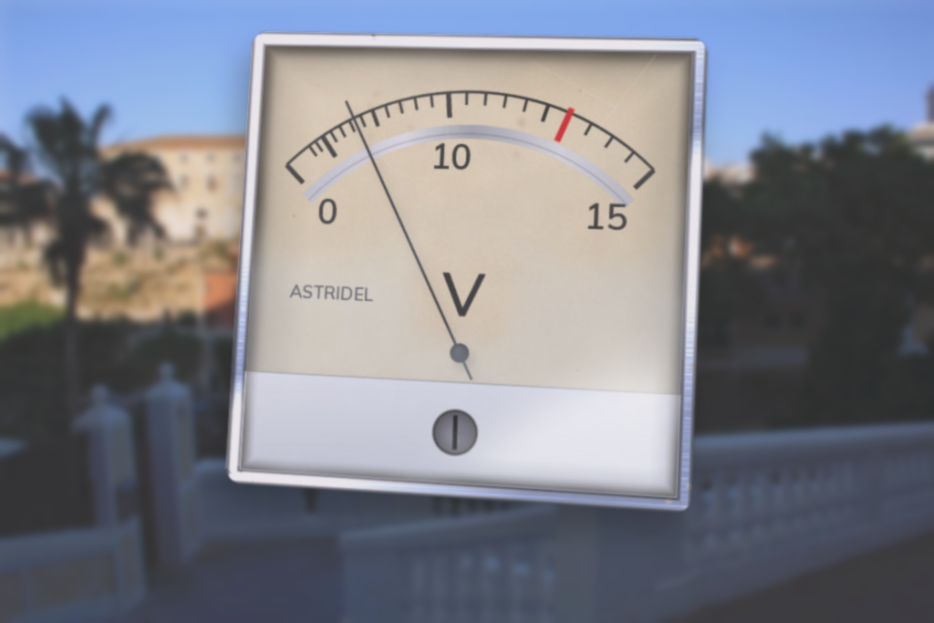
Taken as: 6.75
